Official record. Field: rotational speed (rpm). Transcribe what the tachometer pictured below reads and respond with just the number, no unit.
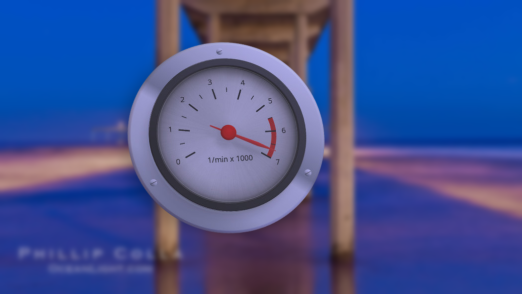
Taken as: 6750
